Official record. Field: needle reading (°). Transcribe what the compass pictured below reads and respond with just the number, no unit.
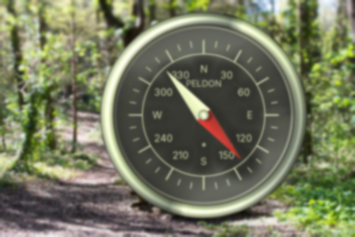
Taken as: 140
